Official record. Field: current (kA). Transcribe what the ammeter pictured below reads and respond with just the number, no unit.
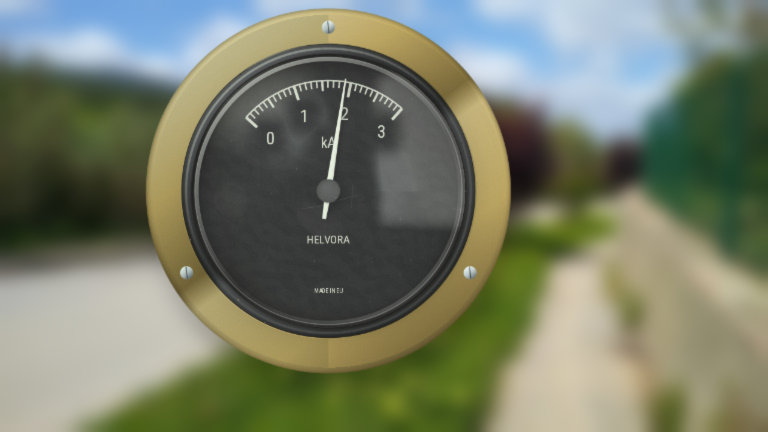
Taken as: 1.9
